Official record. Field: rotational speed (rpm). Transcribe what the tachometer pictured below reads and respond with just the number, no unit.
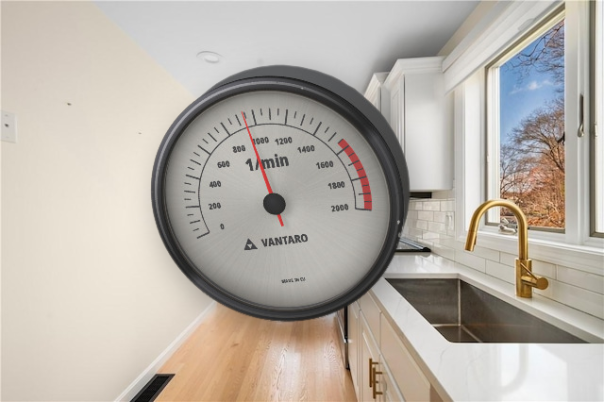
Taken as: 950
